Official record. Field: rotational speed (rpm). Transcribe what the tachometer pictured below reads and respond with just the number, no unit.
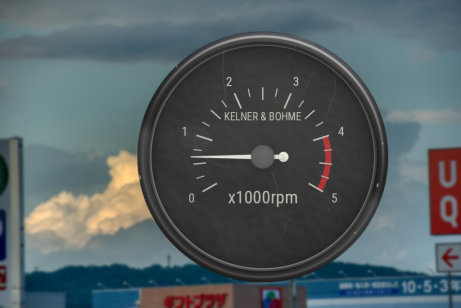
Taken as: 625
